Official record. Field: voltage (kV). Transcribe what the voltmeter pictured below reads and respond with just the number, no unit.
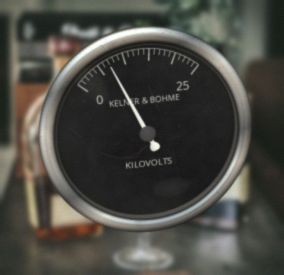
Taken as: 7
